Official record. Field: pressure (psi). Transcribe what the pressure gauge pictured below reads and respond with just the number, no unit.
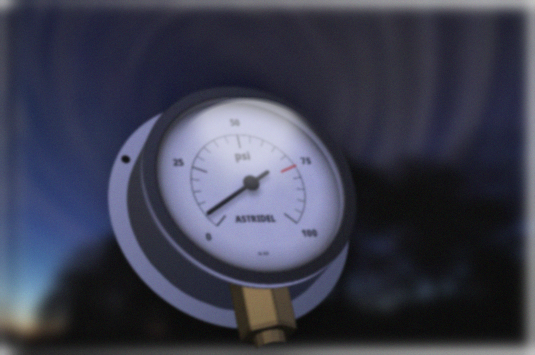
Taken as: 5
